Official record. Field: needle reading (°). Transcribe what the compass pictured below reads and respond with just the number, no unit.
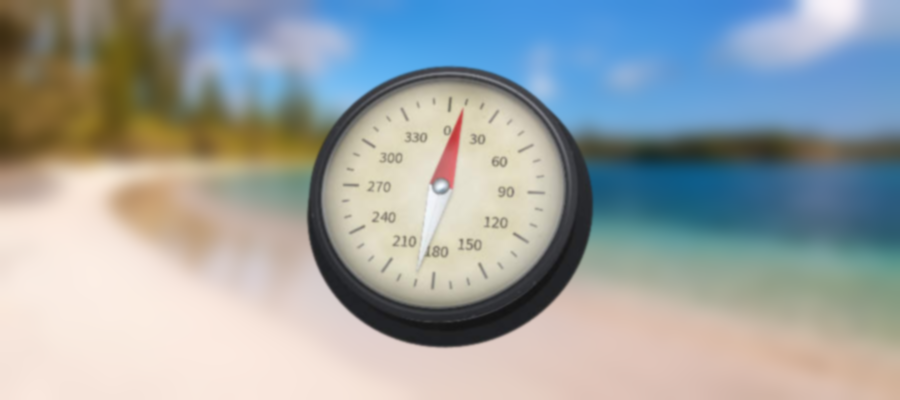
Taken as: 10
